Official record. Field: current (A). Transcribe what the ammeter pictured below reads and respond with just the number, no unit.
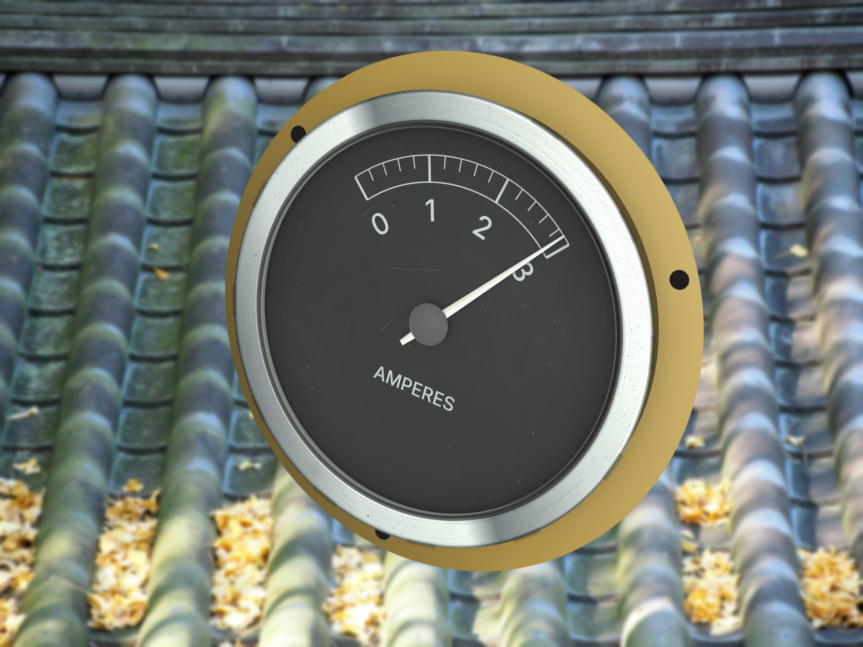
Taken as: 2.9
